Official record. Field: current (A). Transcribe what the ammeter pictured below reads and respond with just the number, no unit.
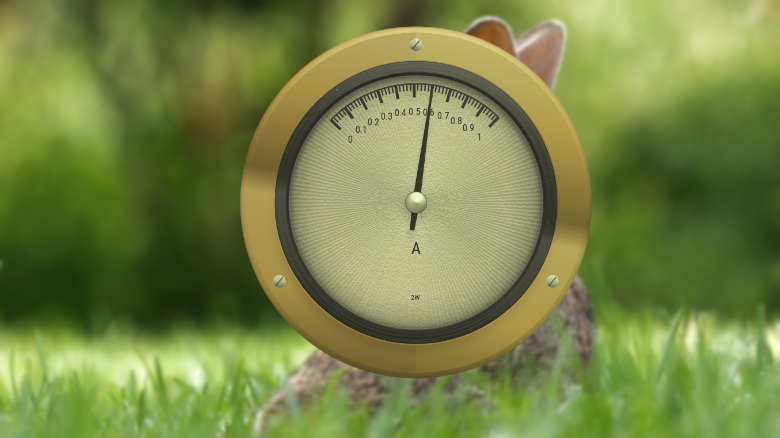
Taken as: 0.6
